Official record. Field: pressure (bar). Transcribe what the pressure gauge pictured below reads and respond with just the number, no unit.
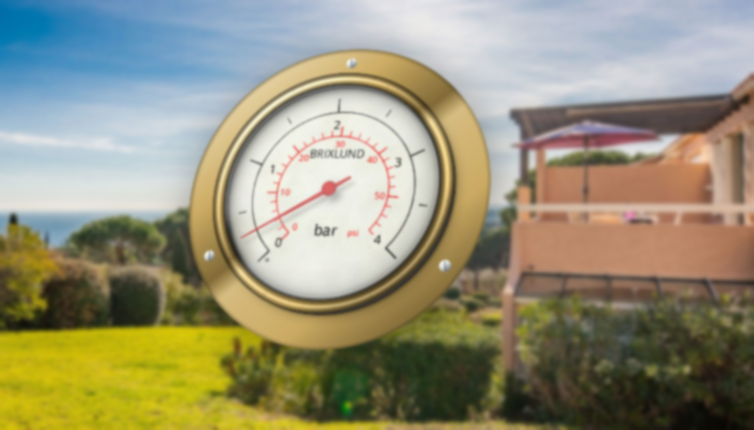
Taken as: 0.25
